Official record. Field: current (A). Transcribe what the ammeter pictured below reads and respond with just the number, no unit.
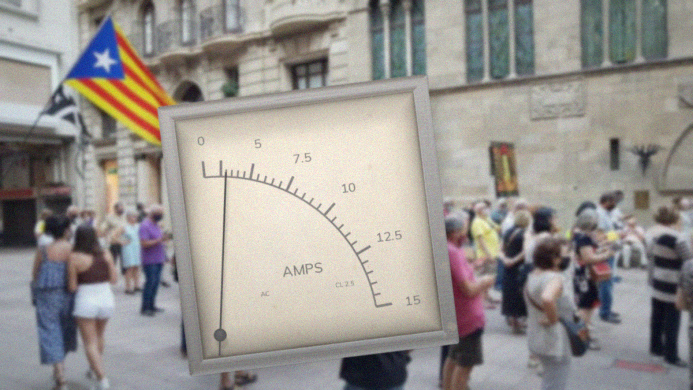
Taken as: 3
